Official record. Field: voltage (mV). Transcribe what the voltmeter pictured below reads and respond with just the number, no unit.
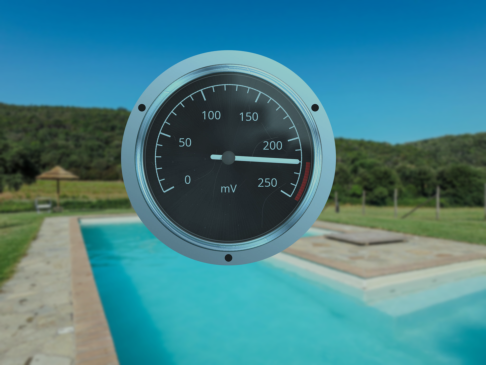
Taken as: 220
